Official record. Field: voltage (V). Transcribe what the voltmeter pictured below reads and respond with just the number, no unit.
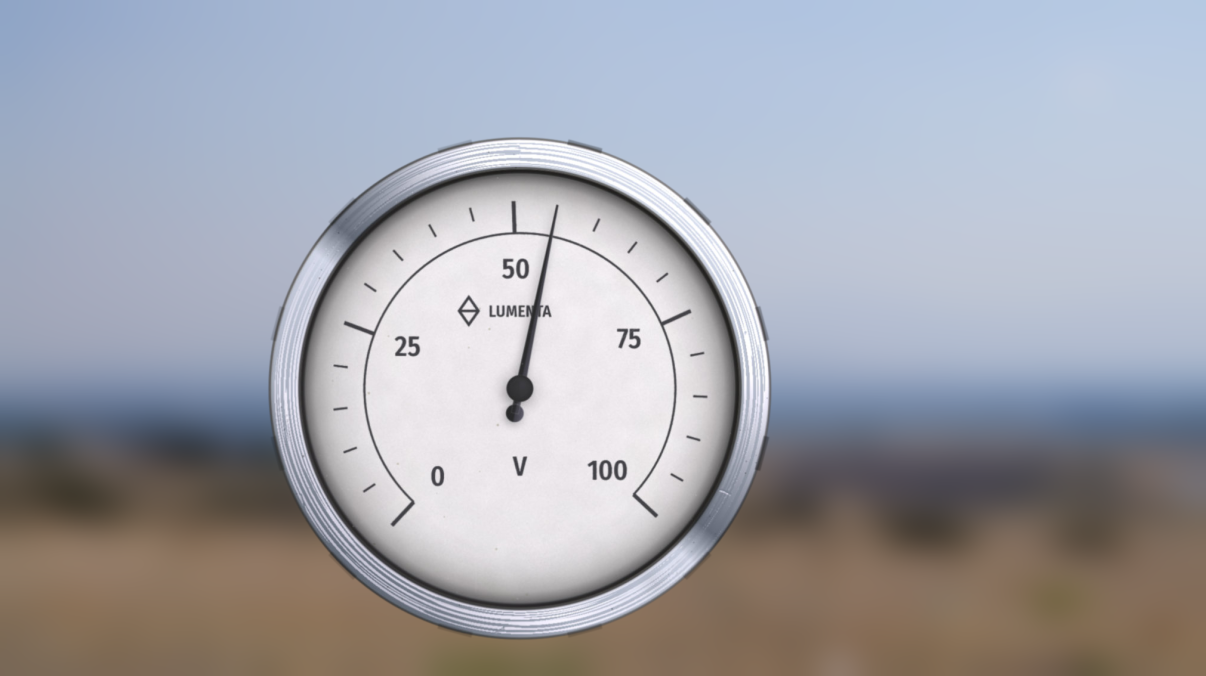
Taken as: 55
